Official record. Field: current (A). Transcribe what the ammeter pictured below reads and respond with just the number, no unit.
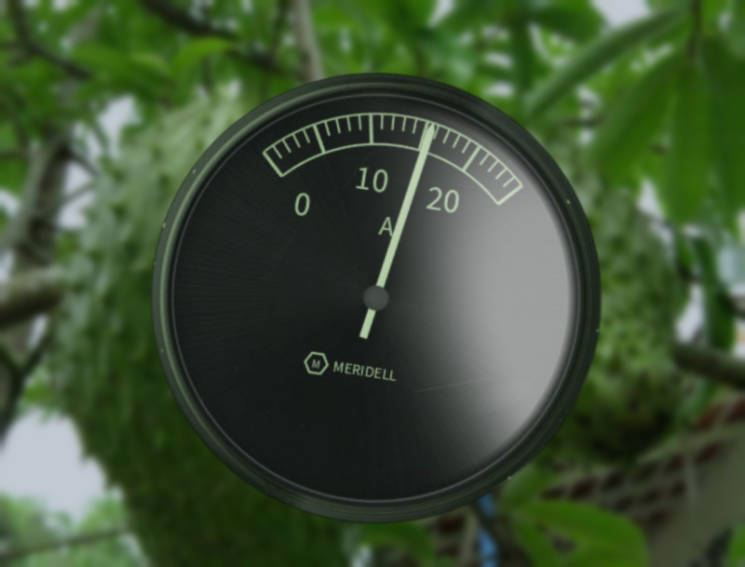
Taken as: 15.5
